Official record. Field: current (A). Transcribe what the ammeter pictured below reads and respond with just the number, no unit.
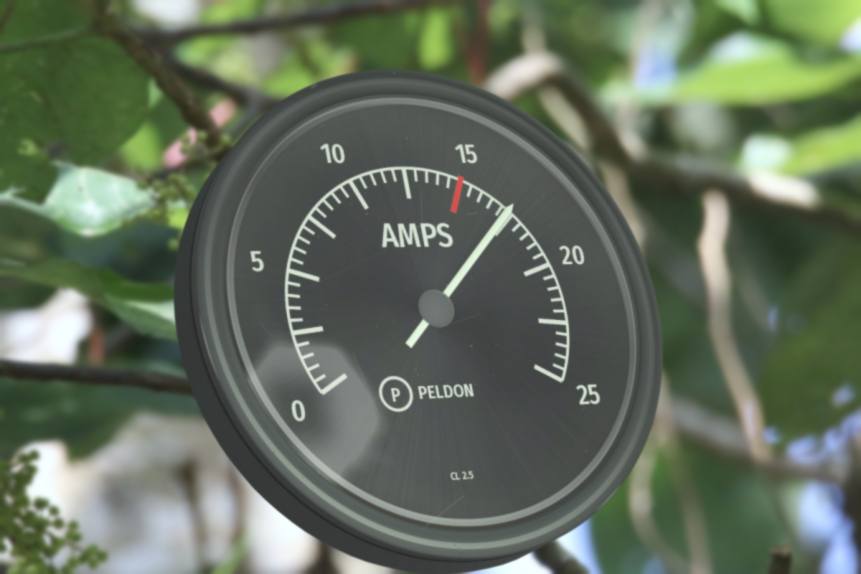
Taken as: 17.25
